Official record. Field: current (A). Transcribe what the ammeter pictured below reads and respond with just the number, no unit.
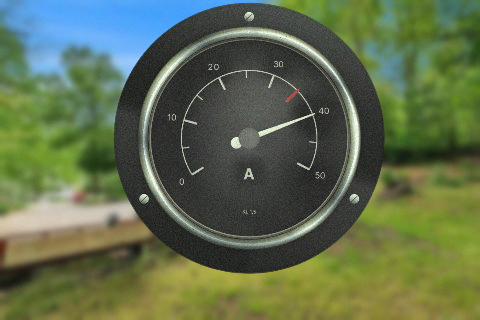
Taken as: 40
